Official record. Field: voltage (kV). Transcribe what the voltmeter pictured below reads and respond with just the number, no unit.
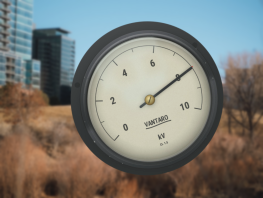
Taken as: 8
